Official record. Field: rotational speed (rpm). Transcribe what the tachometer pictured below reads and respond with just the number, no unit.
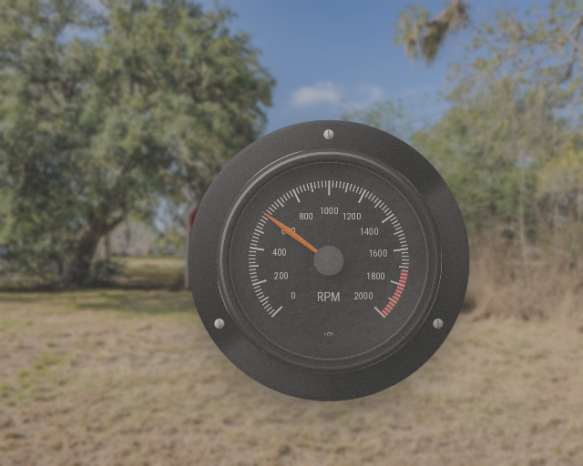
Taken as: 600
